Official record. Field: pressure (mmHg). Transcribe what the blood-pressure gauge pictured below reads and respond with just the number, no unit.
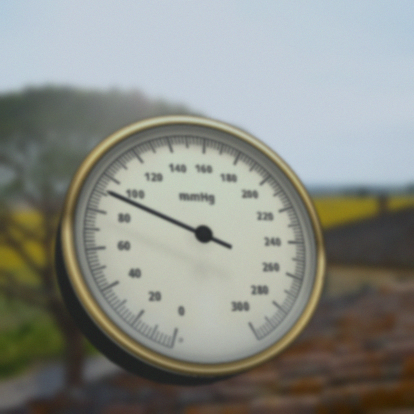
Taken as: 90
